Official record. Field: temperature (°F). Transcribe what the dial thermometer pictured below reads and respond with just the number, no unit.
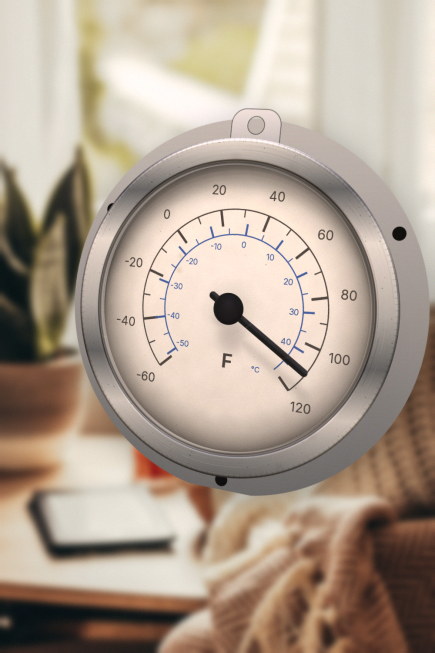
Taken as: 110
